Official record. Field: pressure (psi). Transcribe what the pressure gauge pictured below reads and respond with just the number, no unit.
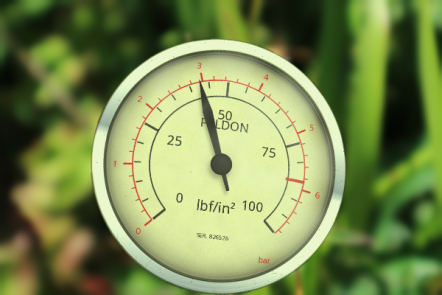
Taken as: 42.5
